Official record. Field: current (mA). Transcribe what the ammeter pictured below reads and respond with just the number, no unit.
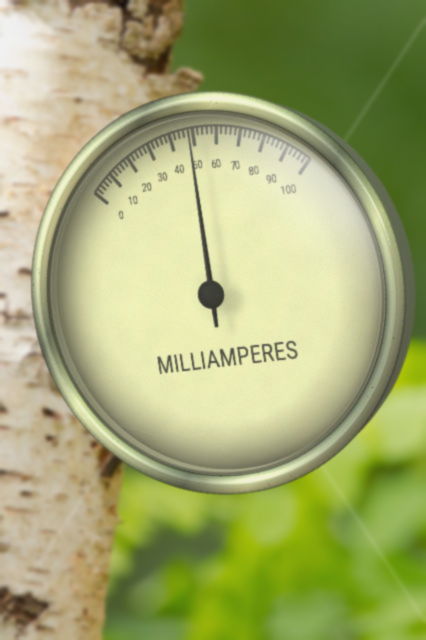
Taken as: 50
